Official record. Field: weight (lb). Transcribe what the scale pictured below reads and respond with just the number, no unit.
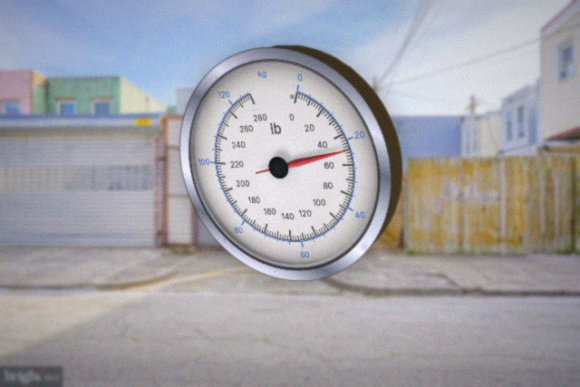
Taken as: 50
